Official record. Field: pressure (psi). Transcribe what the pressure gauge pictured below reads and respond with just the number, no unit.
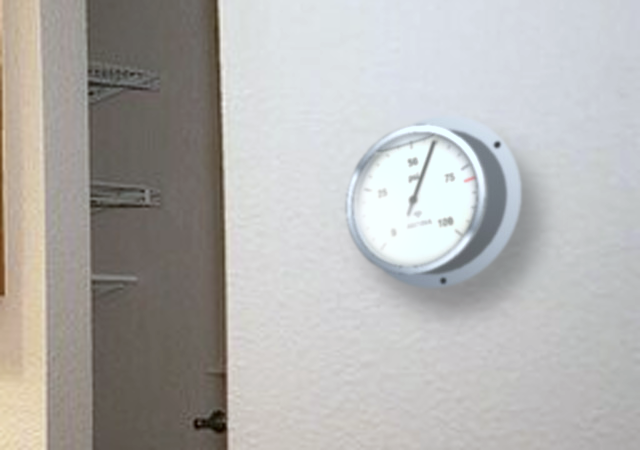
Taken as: 60
